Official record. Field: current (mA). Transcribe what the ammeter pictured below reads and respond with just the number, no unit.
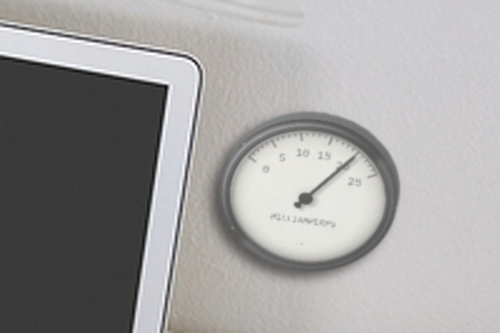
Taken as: 20
